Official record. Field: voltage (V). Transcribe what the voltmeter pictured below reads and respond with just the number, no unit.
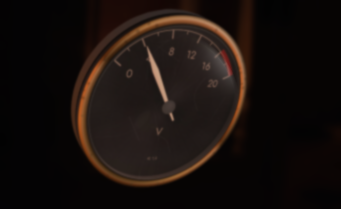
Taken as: 4
